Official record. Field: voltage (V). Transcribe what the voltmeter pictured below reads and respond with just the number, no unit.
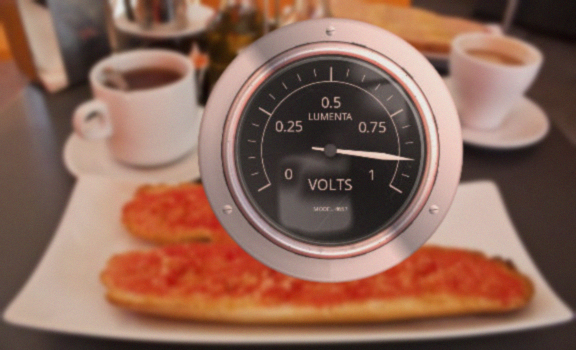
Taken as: 0.9
